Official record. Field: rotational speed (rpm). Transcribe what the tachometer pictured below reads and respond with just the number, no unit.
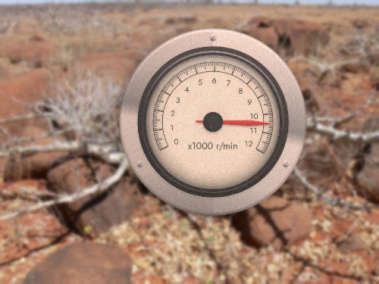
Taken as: 10500
